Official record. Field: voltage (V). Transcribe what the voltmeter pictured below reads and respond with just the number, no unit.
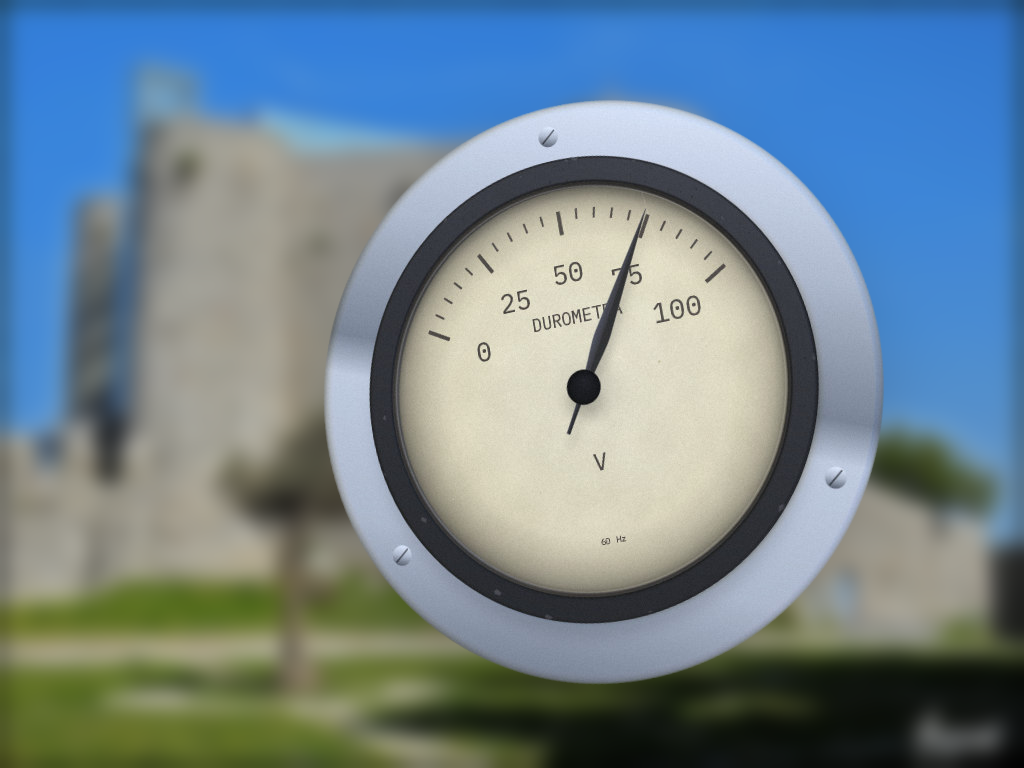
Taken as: 75
